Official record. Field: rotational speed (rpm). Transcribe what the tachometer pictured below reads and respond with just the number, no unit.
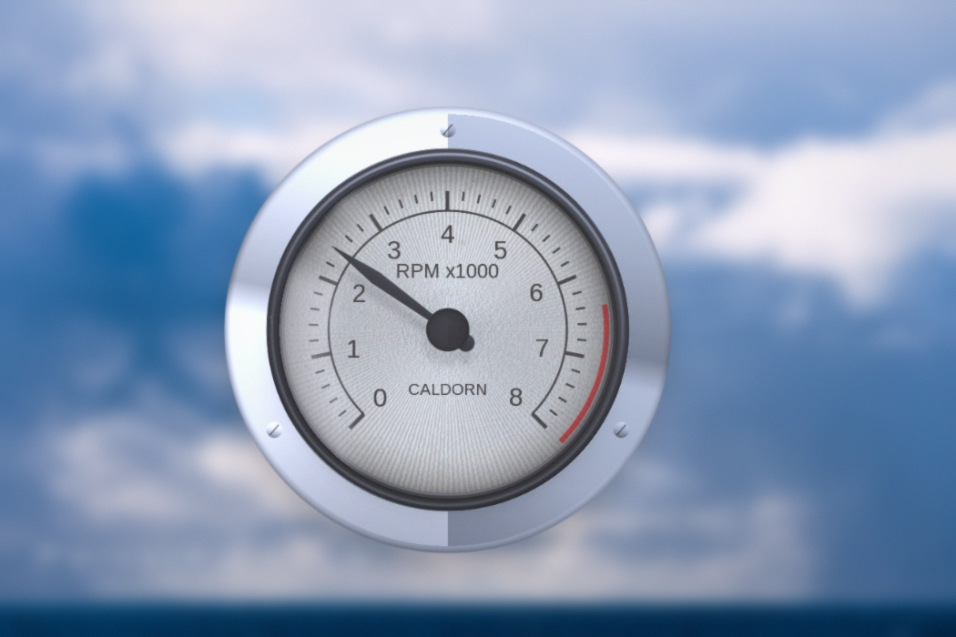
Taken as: 2400
